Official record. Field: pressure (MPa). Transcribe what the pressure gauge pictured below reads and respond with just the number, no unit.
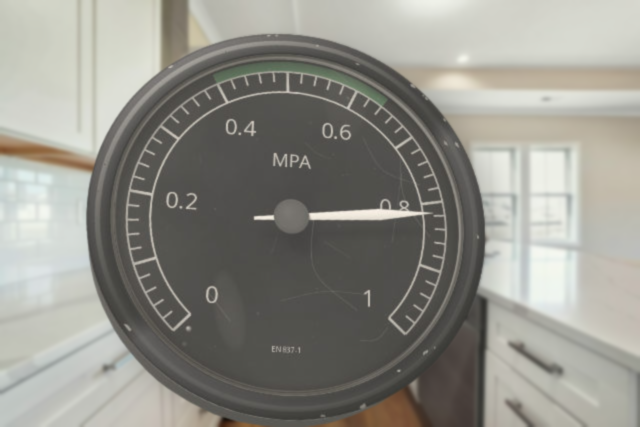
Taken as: 0.82
